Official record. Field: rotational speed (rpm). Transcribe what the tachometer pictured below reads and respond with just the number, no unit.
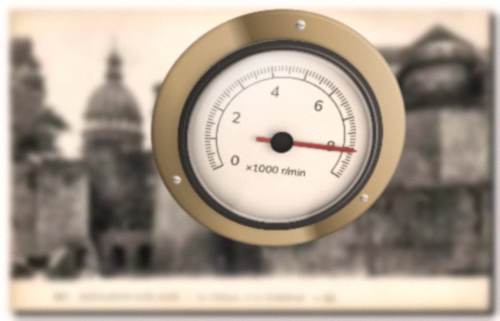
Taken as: 8000
